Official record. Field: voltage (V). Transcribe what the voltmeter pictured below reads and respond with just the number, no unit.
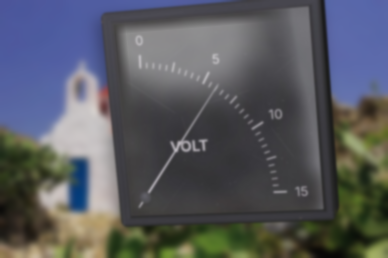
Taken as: 6
